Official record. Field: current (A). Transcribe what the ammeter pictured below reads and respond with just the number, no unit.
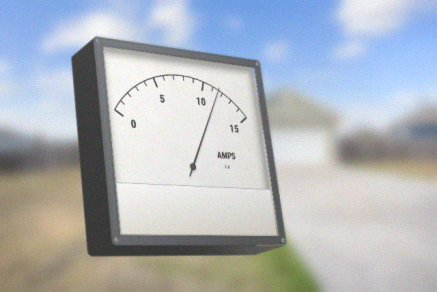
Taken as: 11.5
